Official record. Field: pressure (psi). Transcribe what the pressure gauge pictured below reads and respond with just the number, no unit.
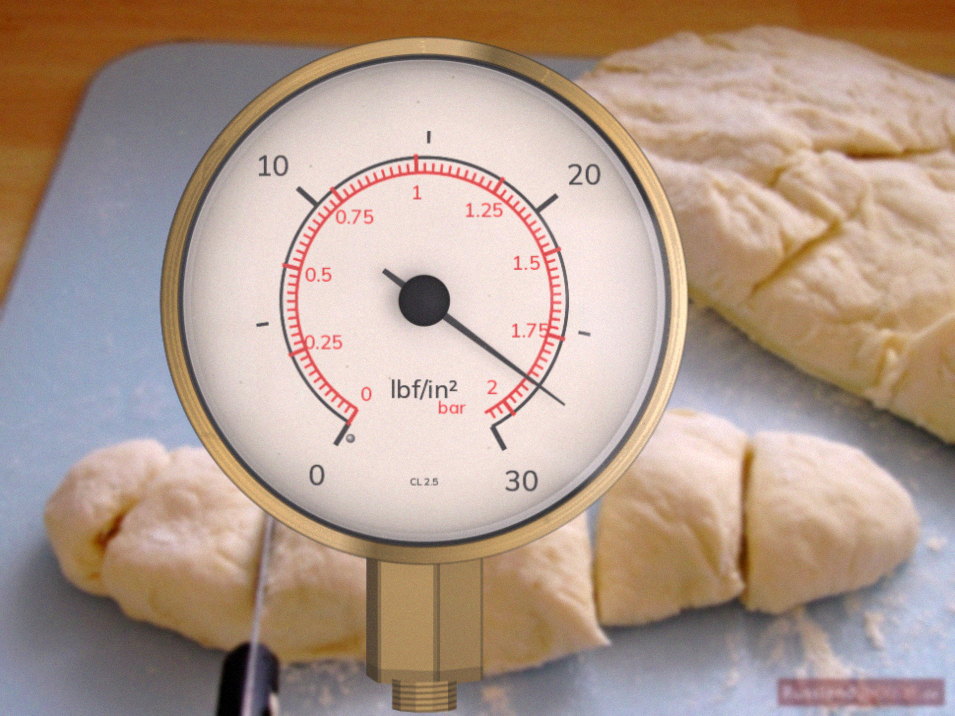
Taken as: 27.5
